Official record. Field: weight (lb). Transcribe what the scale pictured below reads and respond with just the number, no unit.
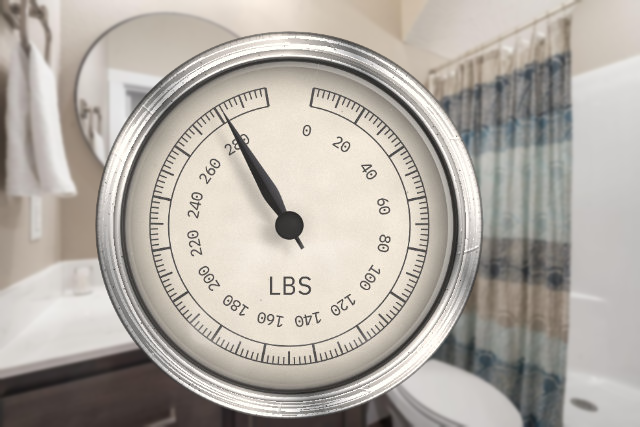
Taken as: 282
